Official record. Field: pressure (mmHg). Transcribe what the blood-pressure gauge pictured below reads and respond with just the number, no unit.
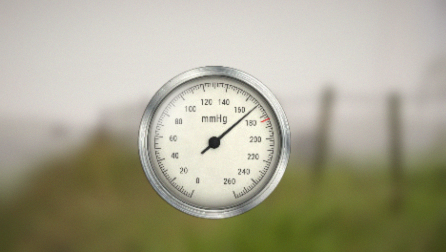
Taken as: 170
